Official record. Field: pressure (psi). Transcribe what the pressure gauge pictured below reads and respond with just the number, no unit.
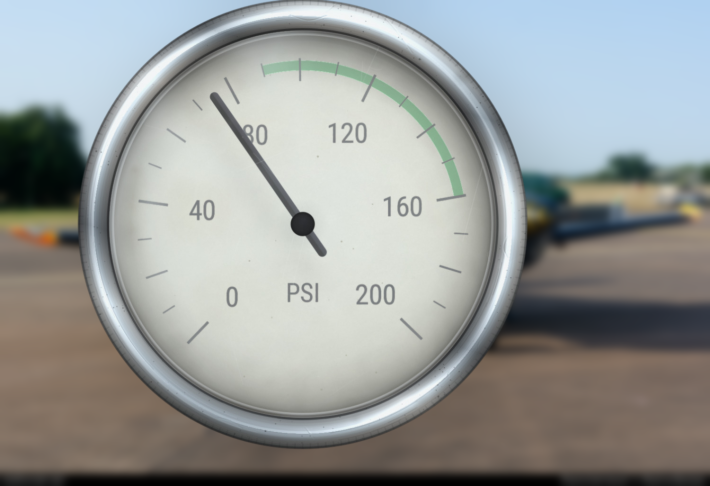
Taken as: 75
